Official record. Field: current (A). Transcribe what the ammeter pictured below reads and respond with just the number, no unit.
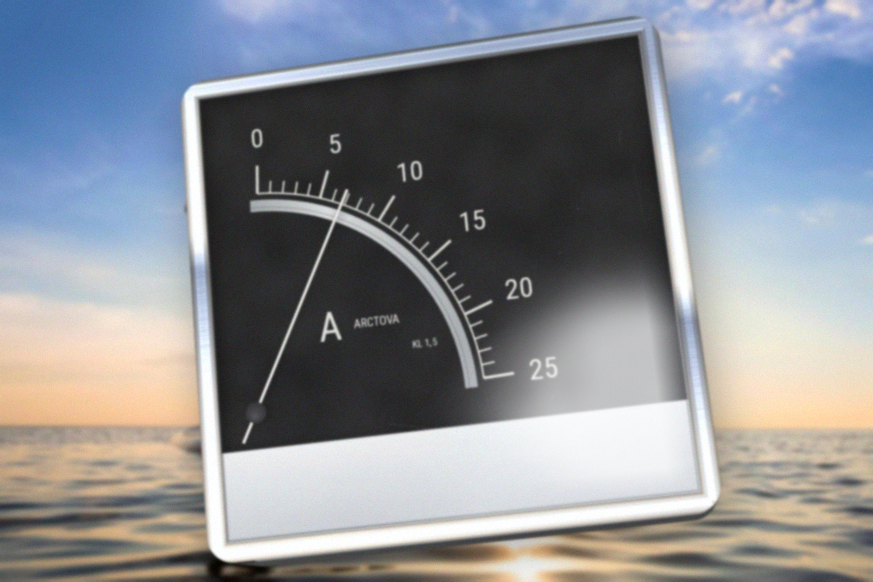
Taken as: 7
